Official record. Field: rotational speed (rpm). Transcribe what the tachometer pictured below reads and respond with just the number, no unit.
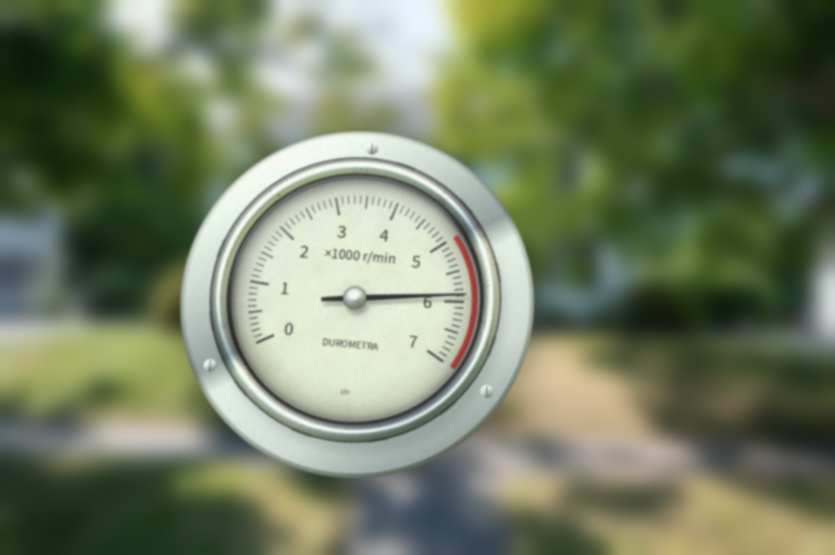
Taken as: 5900
